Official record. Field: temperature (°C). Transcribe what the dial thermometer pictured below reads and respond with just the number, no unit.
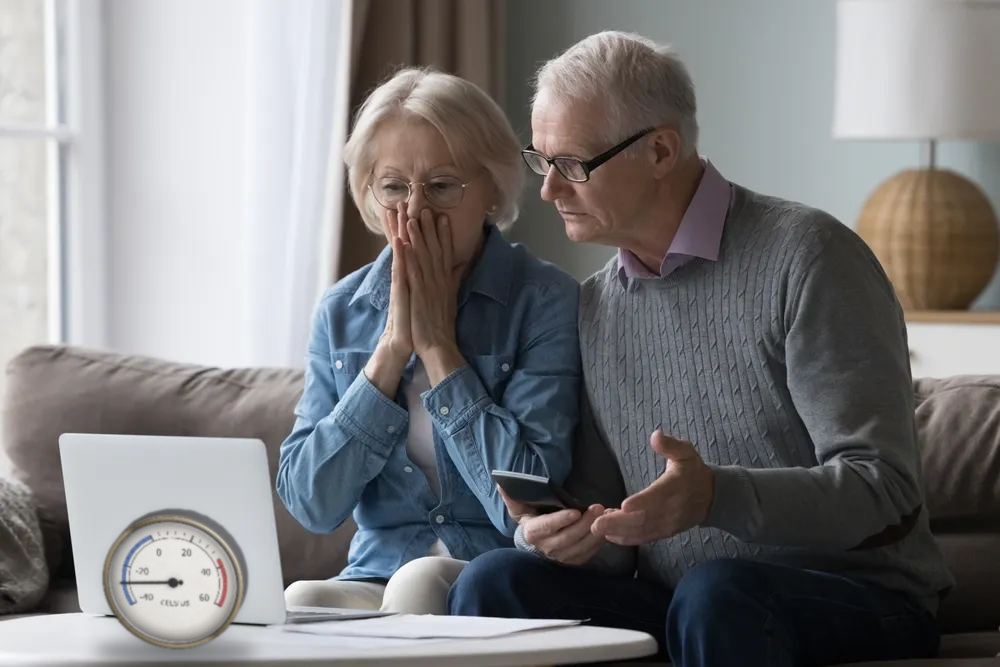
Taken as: -28
